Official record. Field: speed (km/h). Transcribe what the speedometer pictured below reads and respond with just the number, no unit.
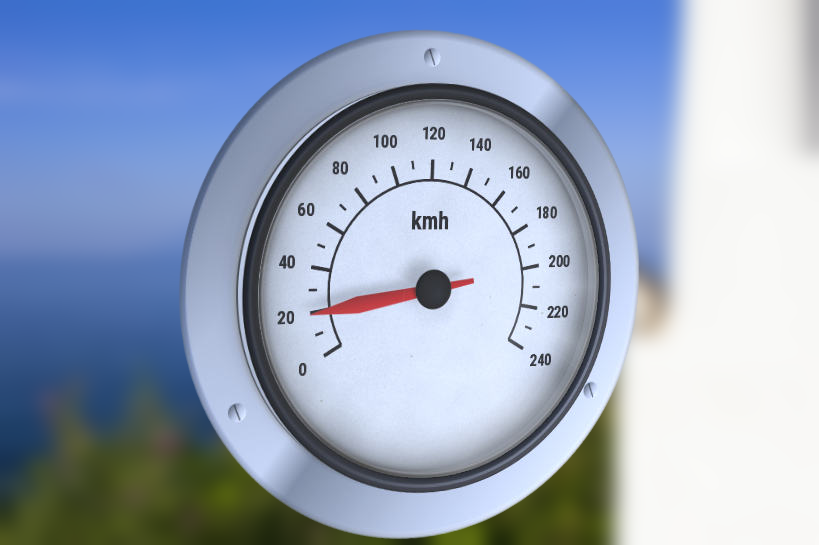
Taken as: 20
